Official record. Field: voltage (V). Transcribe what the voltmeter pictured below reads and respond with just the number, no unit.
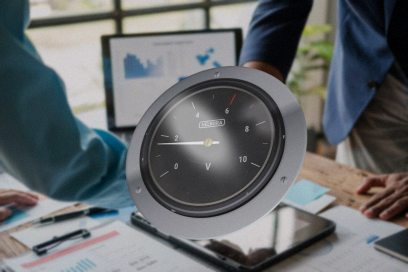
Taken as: 1.5
